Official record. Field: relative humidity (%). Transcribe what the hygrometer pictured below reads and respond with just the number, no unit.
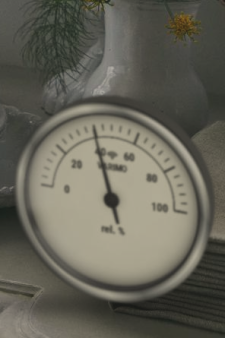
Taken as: 40
